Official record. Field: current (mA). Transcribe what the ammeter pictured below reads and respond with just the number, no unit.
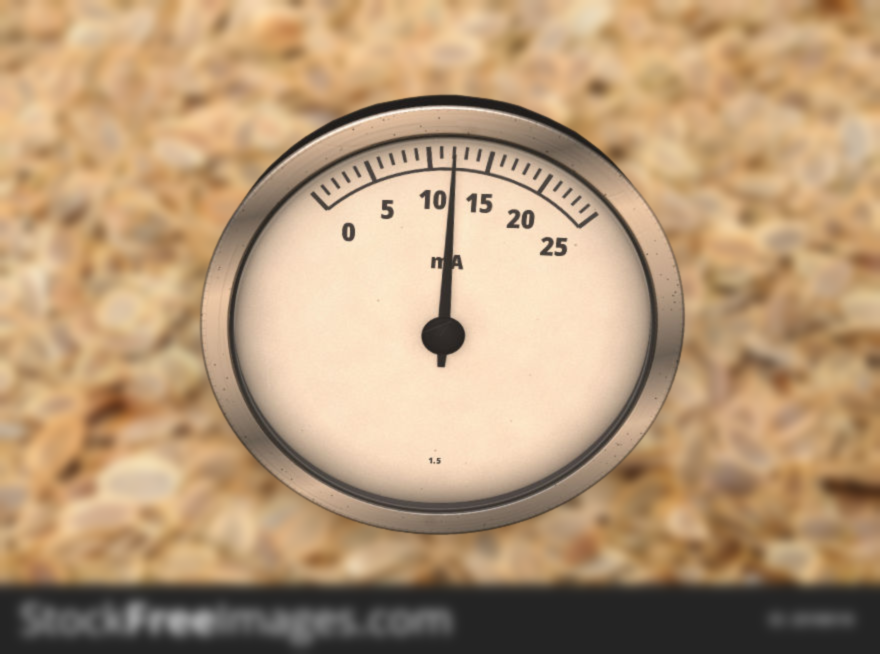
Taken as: 12
